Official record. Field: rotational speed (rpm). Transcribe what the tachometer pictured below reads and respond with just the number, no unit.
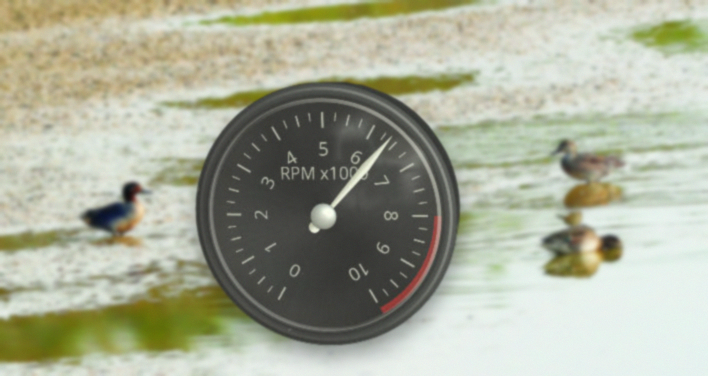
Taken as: 6375
